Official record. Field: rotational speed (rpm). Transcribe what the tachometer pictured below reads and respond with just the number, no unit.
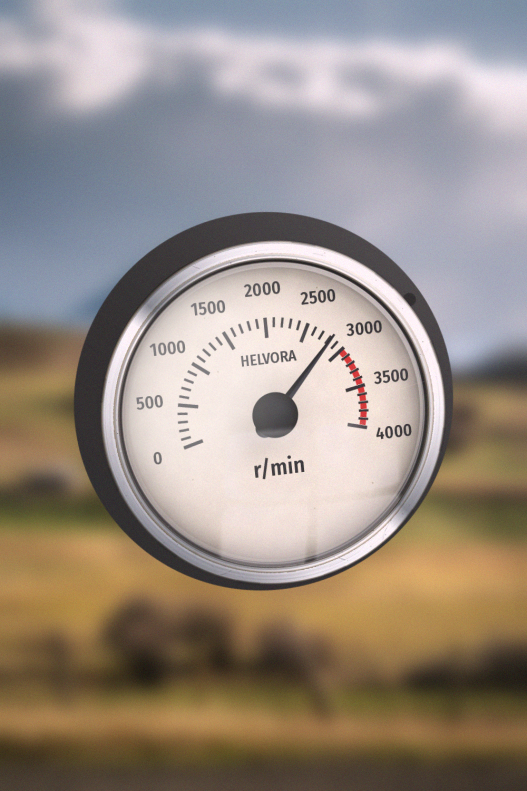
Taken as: 2800
